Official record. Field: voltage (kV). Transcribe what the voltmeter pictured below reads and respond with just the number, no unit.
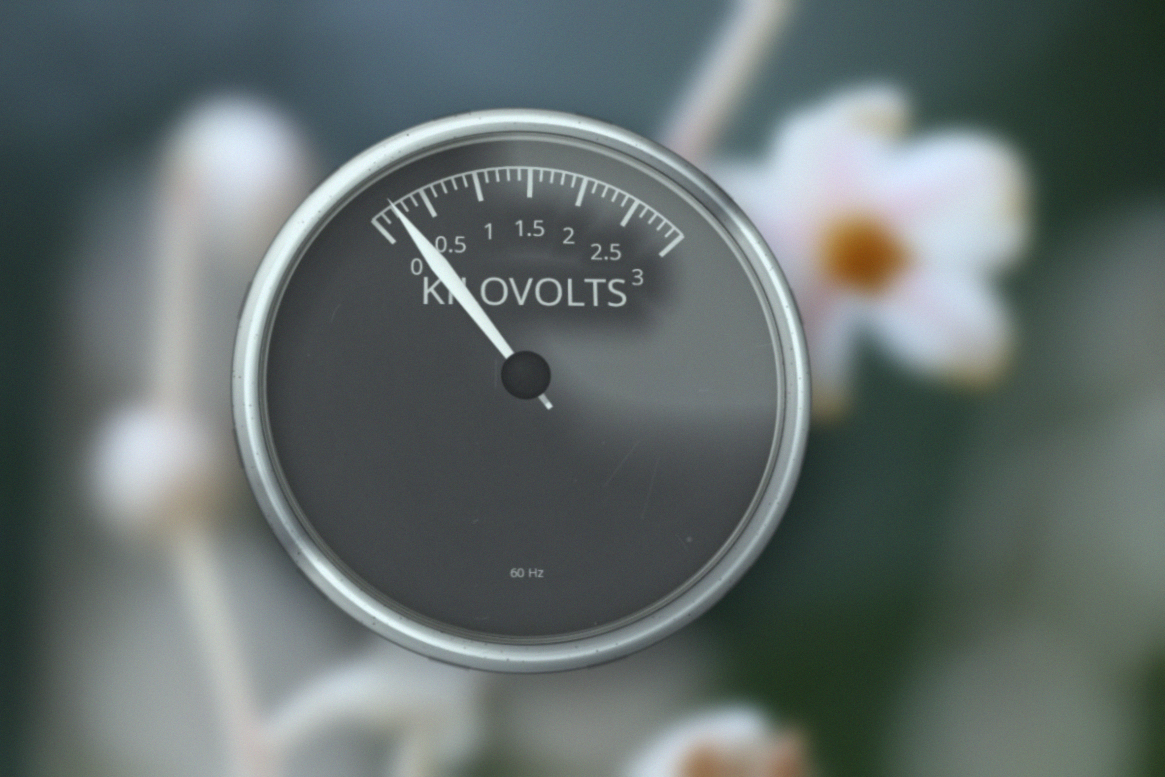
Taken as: 0.2
